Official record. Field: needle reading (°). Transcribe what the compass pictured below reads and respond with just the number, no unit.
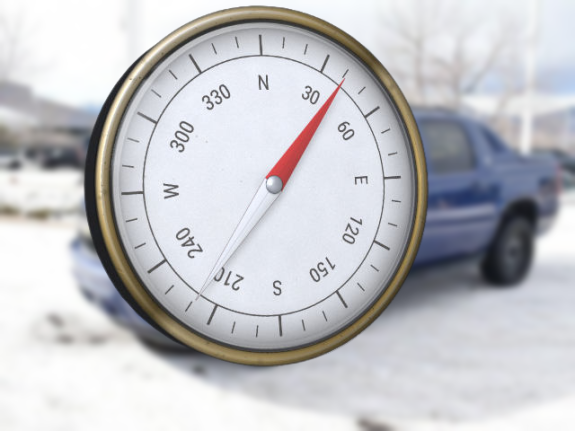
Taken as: 40
